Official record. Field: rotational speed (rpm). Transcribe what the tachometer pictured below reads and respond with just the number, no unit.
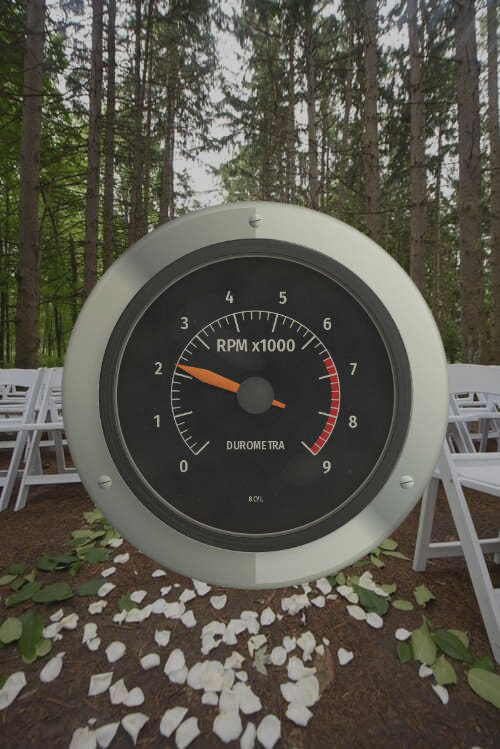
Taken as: 2200
